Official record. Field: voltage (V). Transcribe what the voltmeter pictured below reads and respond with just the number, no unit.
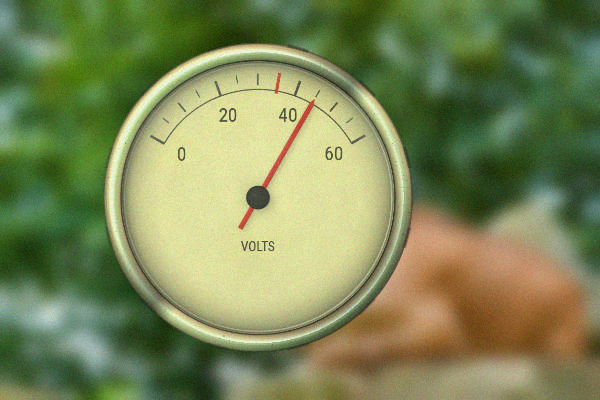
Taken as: 45
